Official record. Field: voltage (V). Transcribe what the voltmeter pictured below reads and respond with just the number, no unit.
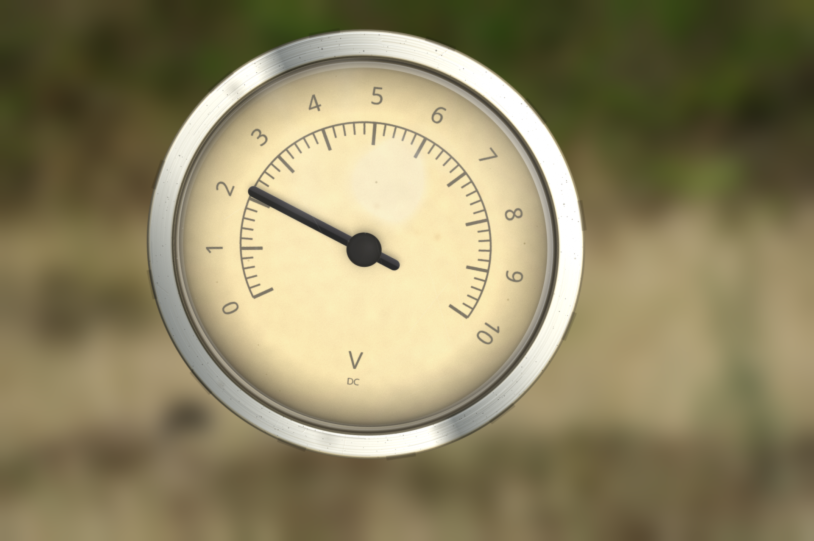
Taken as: 2.2
